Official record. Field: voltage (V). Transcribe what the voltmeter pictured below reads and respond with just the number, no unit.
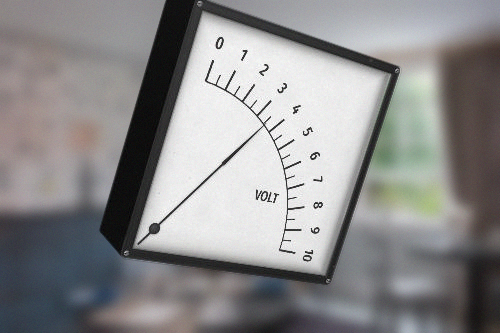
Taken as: 3.5
